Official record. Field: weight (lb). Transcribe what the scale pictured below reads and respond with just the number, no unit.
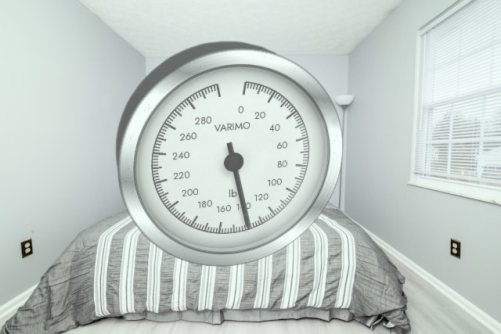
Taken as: 140
